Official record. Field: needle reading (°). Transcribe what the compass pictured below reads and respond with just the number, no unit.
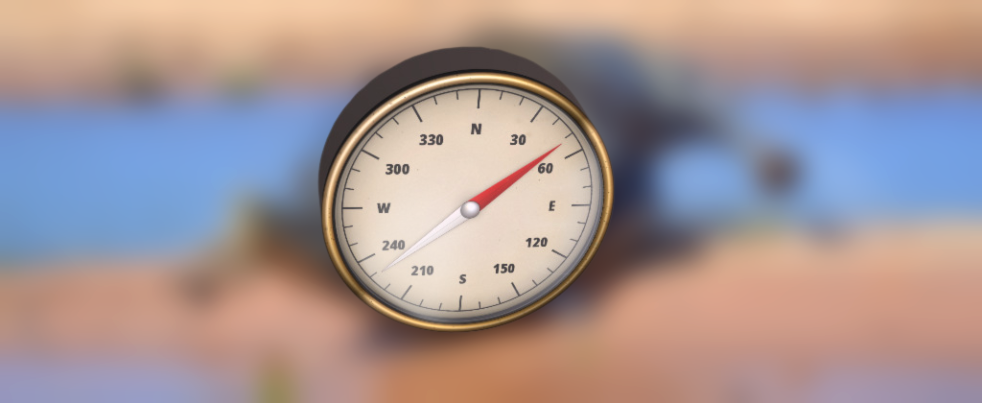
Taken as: 50
